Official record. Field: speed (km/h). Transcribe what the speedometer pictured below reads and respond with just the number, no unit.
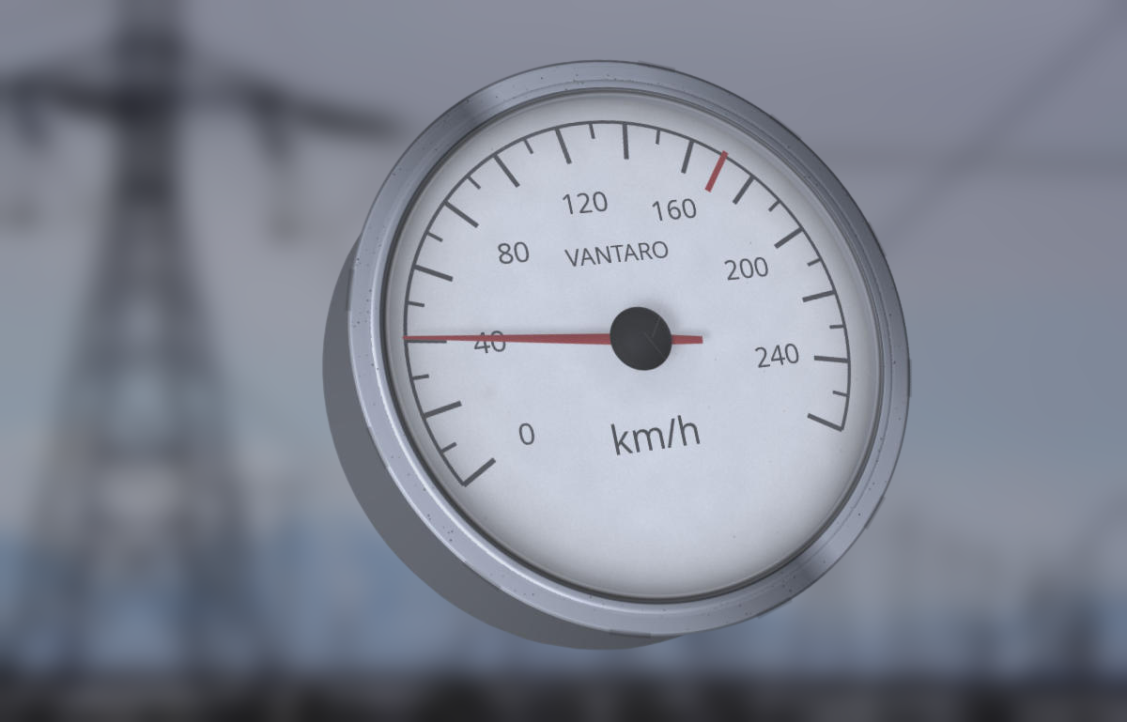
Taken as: 40
